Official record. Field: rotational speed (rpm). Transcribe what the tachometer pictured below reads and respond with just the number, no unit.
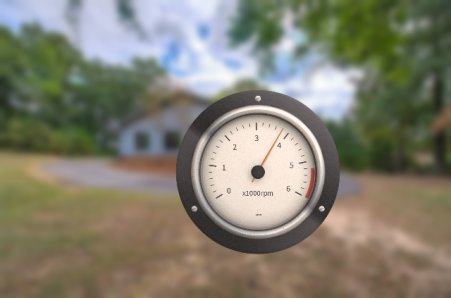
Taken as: 3800
